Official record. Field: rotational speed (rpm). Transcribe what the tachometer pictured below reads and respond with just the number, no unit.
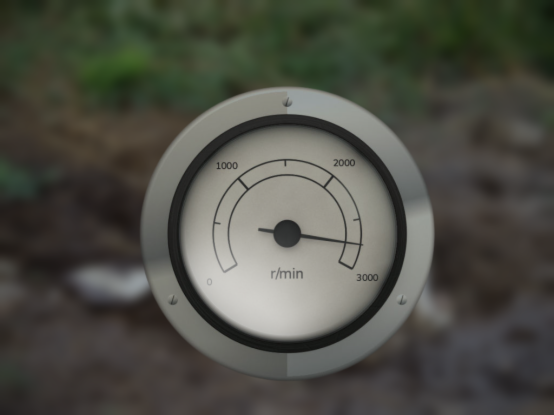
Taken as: 2750
